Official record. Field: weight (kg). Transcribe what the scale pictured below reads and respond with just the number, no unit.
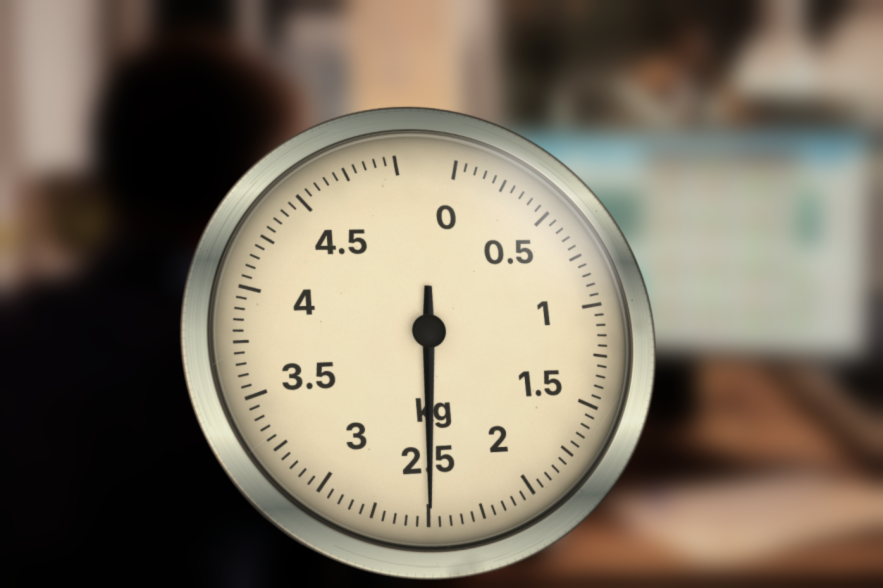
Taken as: 2.5
